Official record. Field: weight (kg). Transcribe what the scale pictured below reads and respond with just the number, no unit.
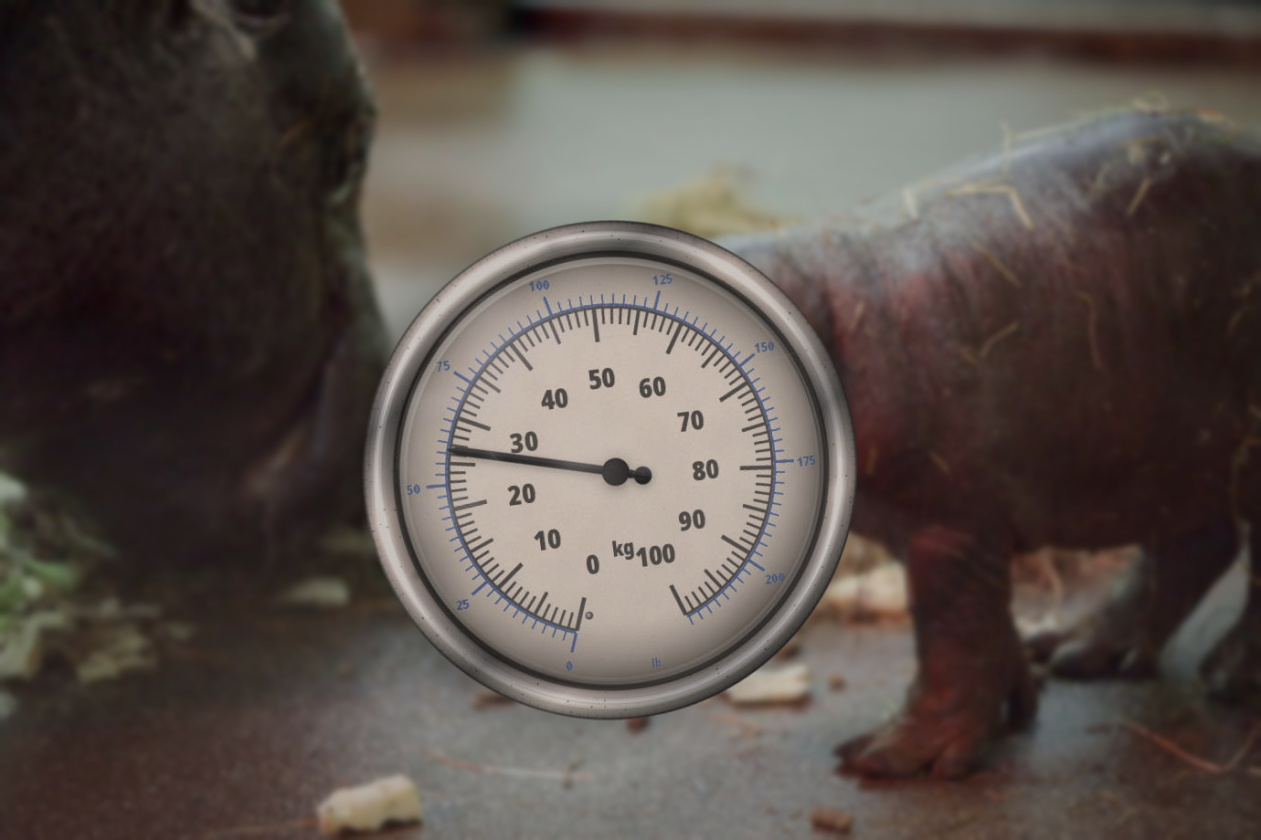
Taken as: 26.5
